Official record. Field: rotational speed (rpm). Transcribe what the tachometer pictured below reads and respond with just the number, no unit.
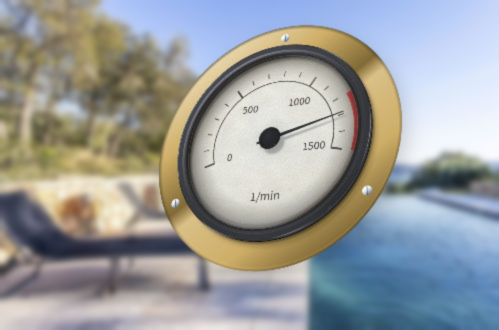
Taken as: 1300
